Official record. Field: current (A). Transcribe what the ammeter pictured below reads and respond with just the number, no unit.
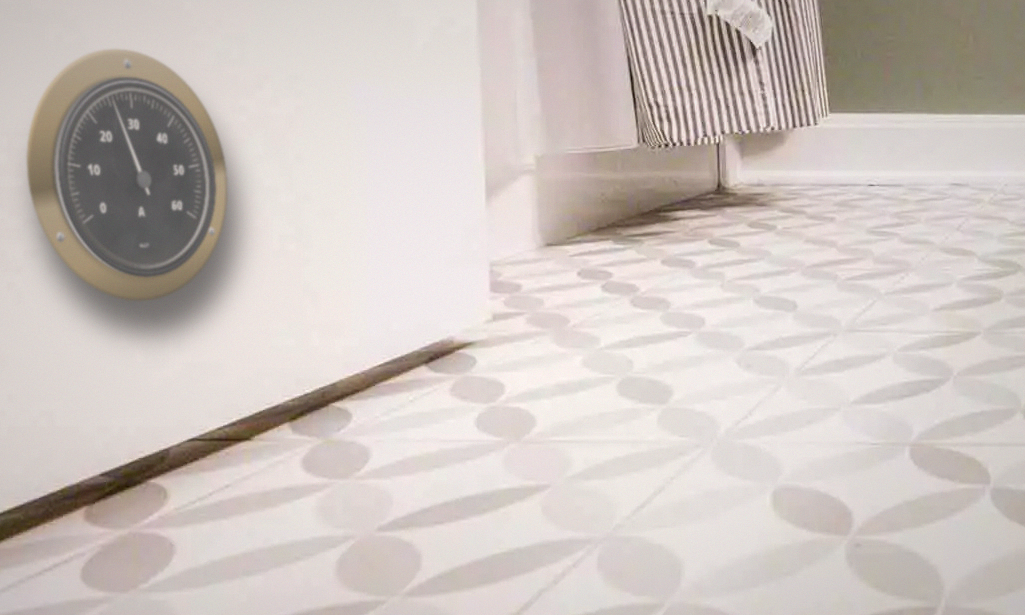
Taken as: 25
